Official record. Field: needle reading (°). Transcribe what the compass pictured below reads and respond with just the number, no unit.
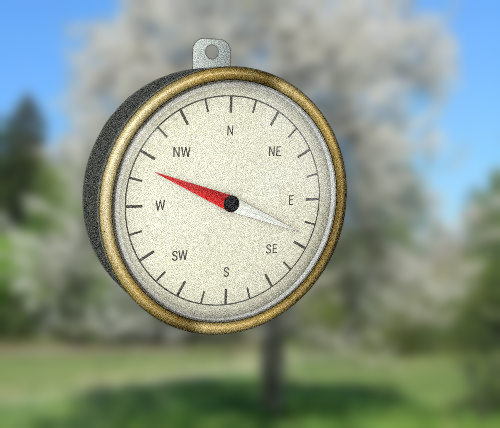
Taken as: 292.5
